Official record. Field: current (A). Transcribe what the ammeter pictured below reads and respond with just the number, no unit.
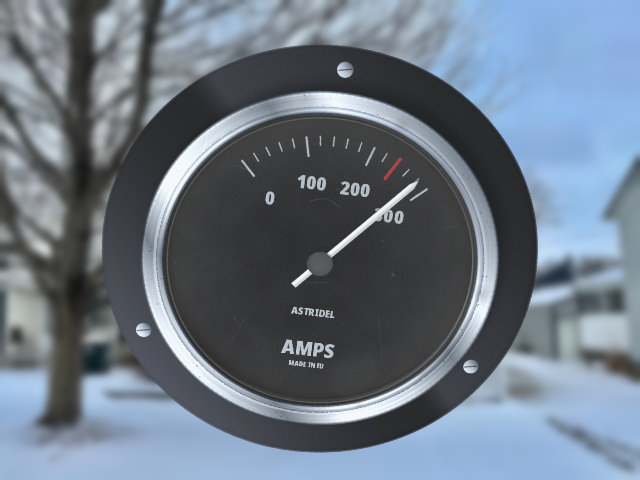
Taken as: 280
